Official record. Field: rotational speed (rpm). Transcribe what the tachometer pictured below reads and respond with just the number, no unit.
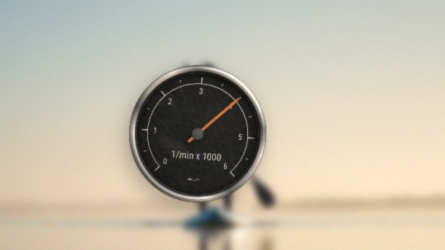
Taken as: 4000
